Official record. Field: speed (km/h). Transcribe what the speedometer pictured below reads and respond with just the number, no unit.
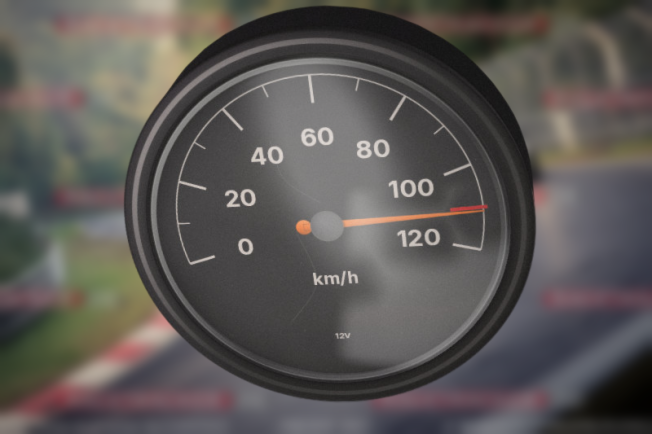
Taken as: 110
